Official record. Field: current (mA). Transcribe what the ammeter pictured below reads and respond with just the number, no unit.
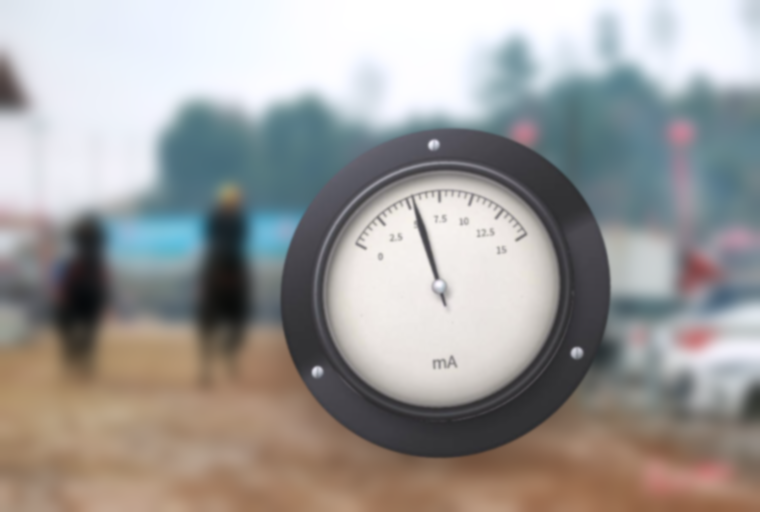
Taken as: 5.5
